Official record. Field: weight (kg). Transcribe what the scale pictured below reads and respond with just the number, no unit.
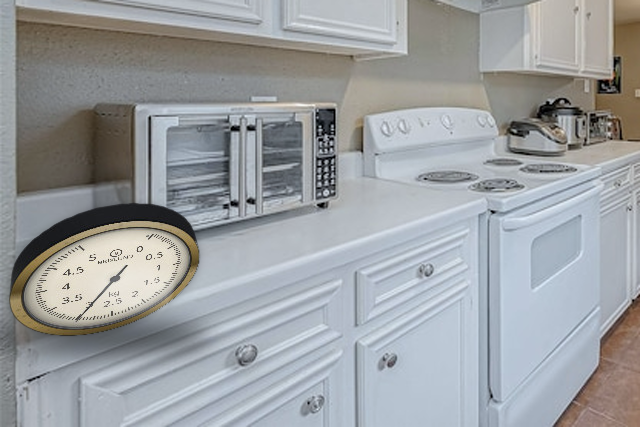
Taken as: 3
